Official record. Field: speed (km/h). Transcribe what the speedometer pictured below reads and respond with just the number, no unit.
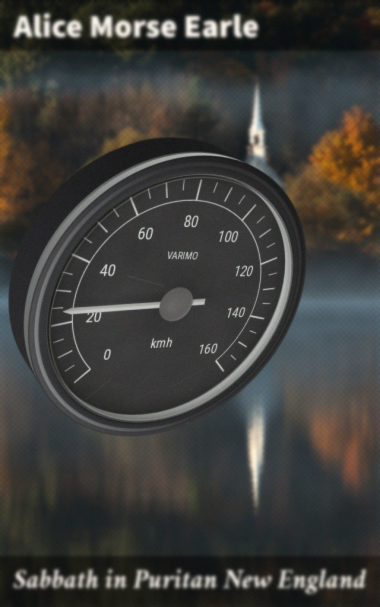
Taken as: 25
